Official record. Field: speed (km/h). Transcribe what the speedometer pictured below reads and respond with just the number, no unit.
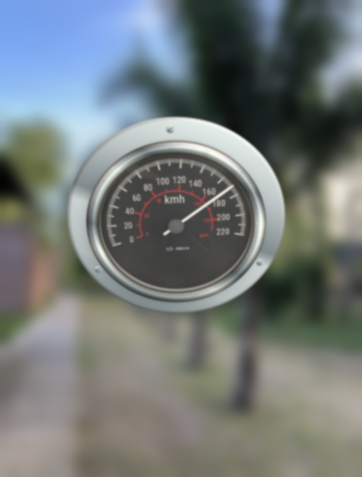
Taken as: 170
